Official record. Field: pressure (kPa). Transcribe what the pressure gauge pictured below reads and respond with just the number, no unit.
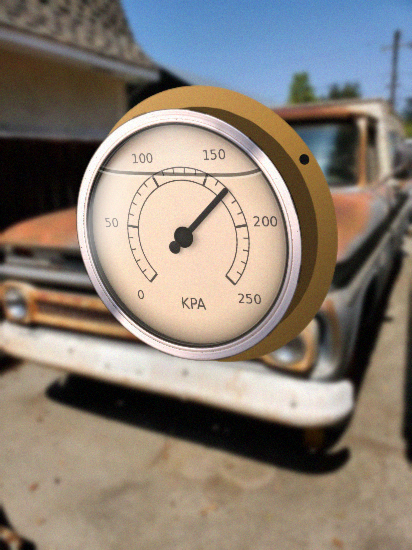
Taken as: 170
